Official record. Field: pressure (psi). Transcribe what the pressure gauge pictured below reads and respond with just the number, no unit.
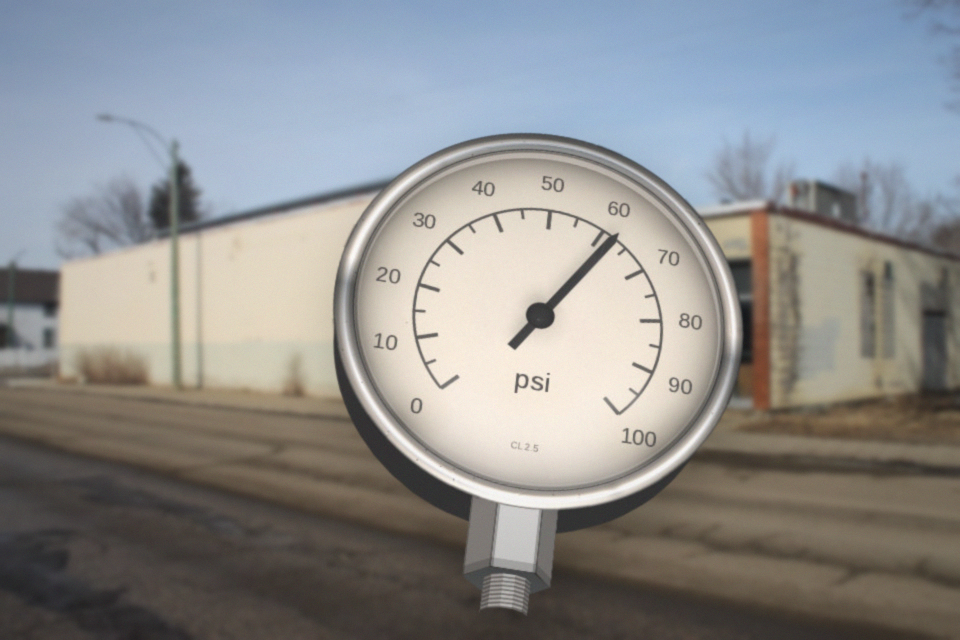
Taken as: 62.5
